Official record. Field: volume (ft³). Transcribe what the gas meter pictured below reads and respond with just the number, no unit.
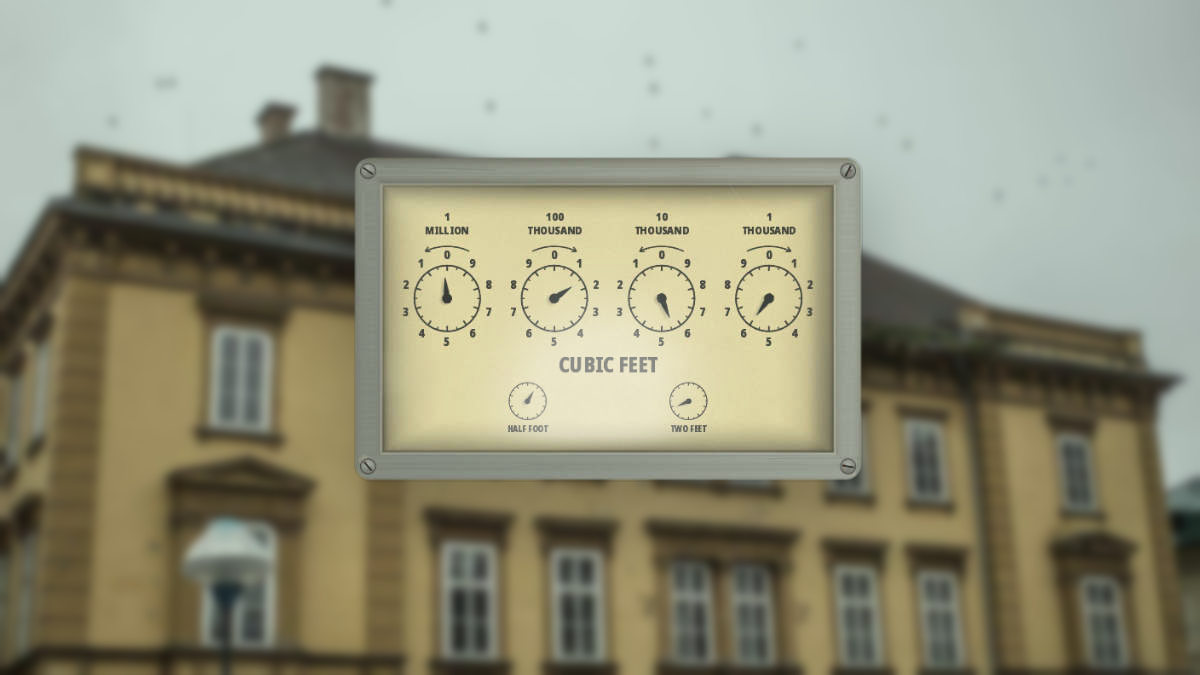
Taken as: 15600
